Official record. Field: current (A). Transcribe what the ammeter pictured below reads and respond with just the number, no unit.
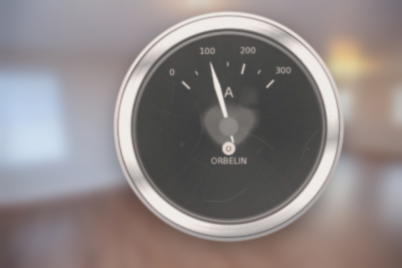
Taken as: 100
